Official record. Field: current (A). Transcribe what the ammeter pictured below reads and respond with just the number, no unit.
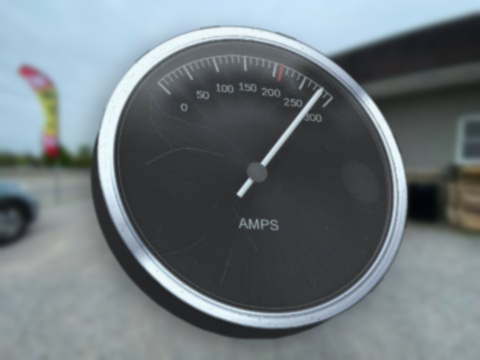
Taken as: 280
